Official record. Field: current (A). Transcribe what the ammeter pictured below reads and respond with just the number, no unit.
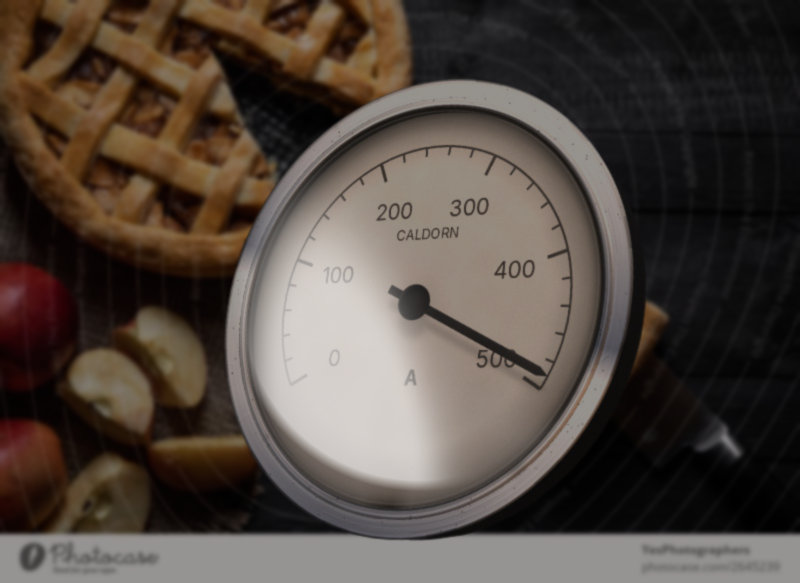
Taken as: 490
